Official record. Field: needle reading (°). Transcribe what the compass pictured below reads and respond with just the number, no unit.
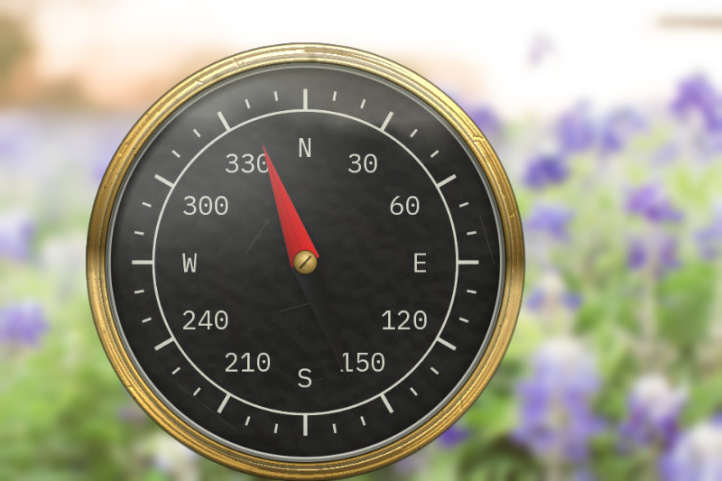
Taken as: 340
